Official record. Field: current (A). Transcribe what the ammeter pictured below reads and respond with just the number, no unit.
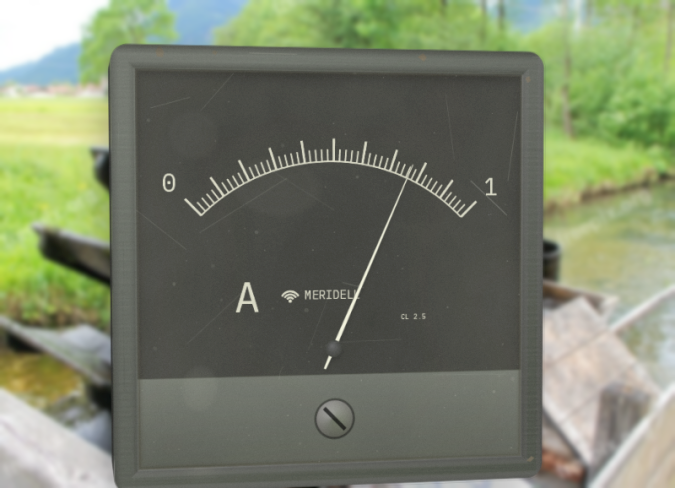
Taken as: 0.76
